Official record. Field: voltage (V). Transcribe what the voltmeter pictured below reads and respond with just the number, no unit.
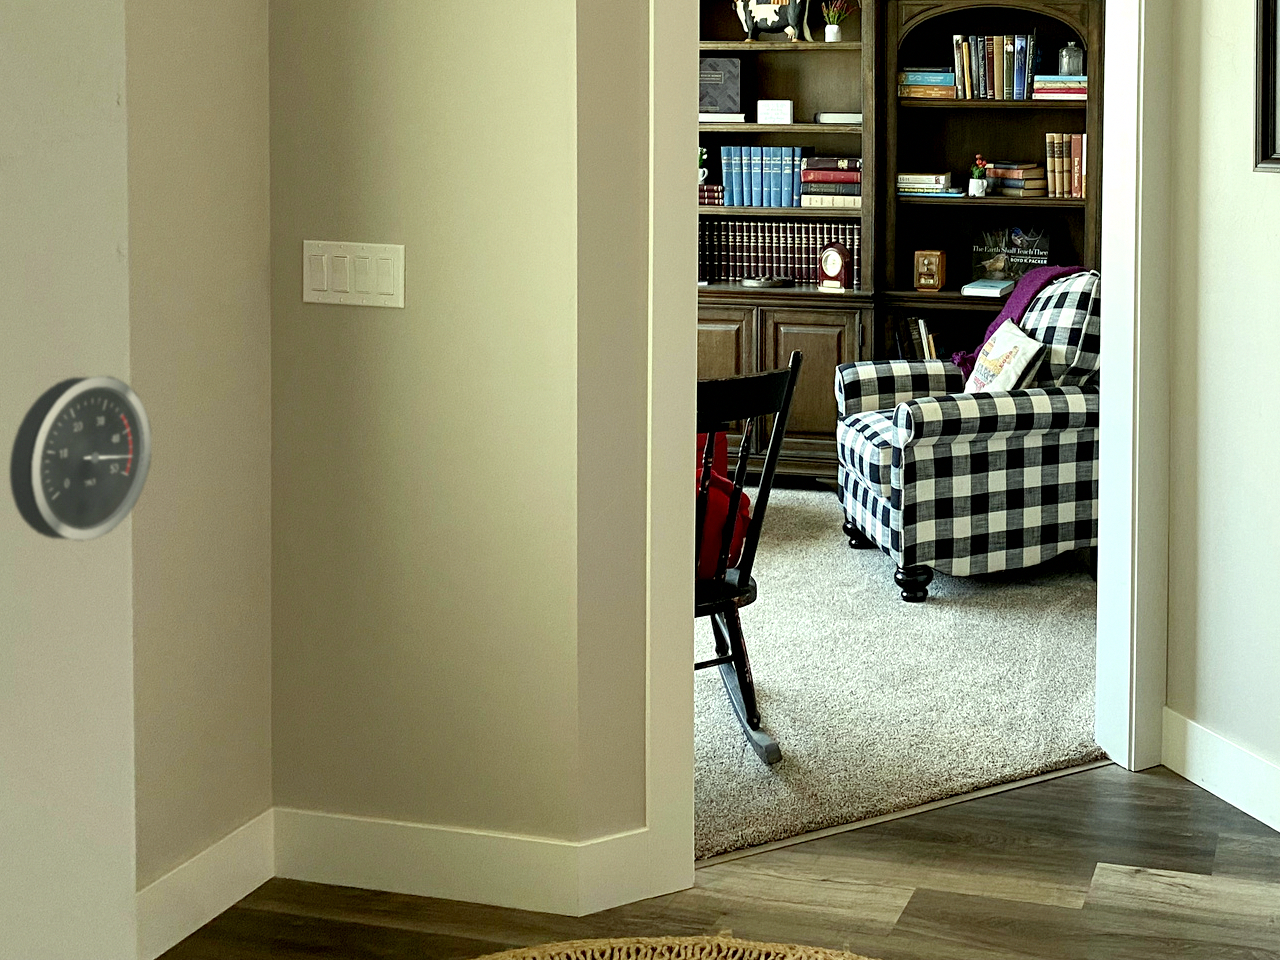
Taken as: 46
